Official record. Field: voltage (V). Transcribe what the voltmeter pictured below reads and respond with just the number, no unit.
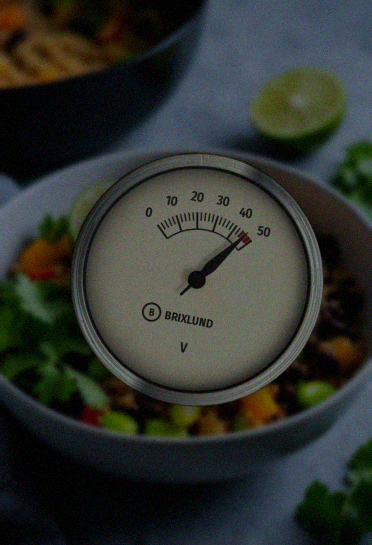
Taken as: 46
